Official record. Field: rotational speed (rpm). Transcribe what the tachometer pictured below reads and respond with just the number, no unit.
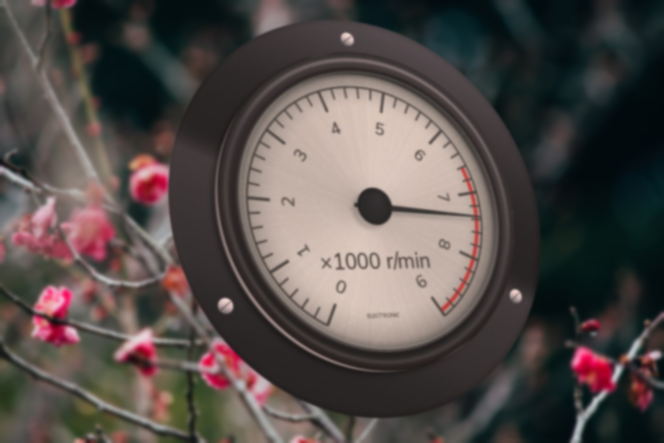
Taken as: 7400
